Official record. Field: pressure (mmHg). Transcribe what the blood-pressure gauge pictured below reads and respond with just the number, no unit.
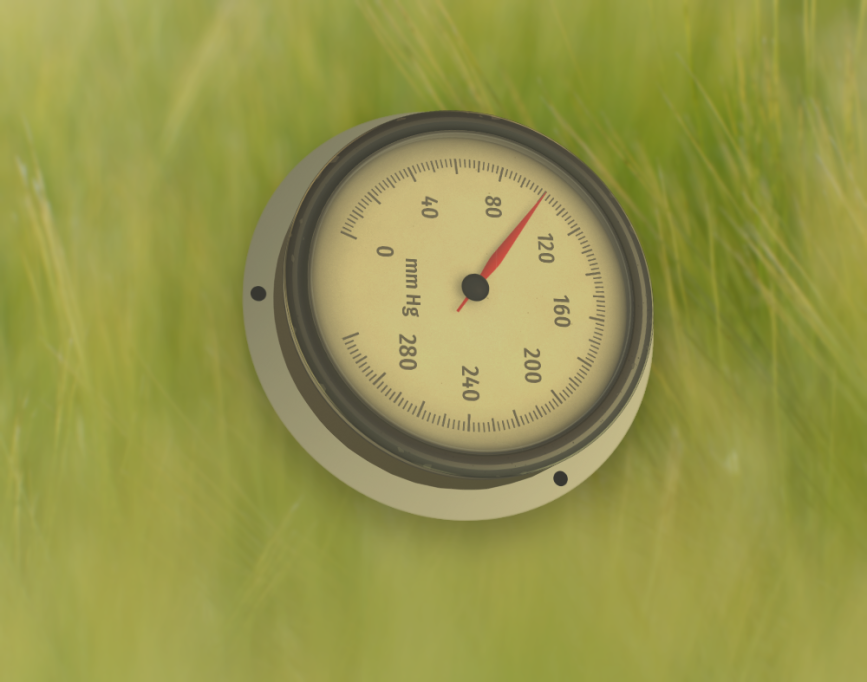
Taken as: 100
